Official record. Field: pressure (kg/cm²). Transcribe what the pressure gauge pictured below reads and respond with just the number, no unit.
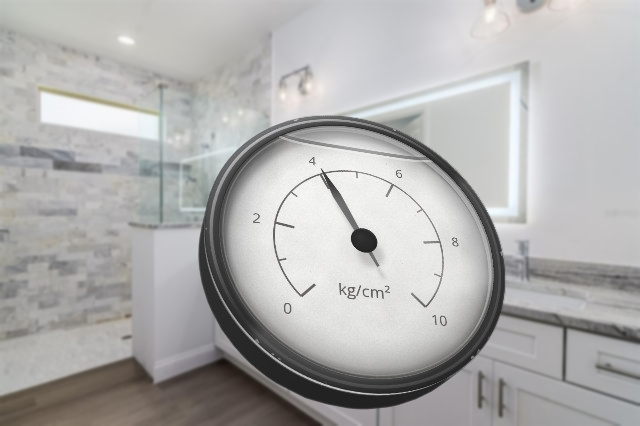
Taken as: 4
